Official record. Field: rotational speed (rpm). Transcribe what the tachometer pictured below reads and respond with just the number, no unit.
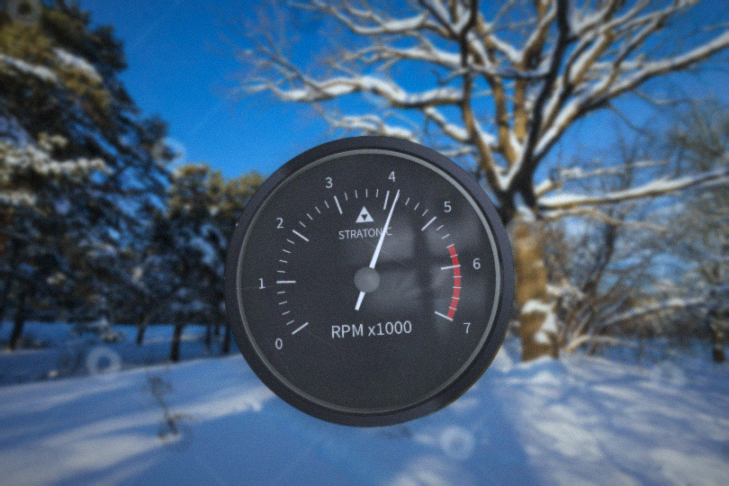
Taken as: 4200
